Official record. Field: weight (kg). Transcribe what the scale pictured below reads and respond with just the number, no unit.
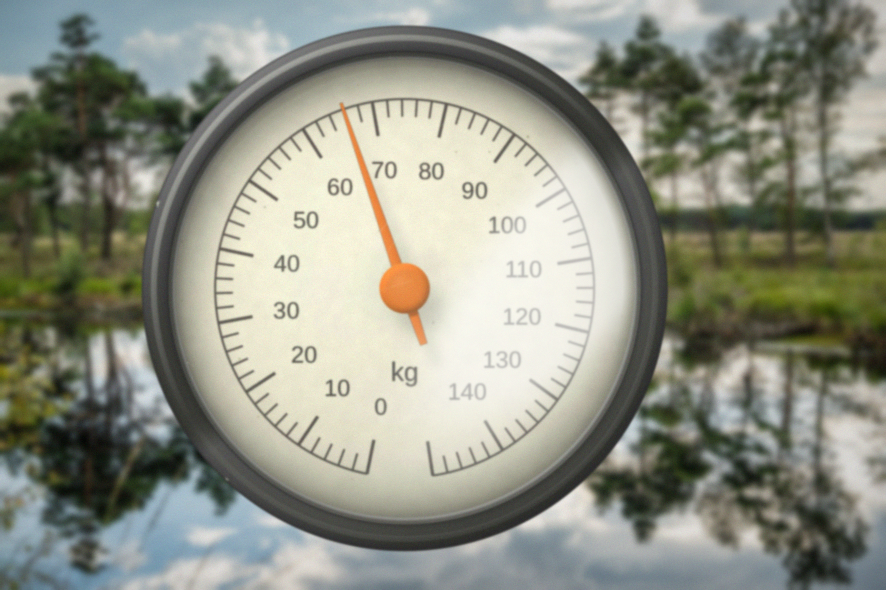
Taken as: 66
